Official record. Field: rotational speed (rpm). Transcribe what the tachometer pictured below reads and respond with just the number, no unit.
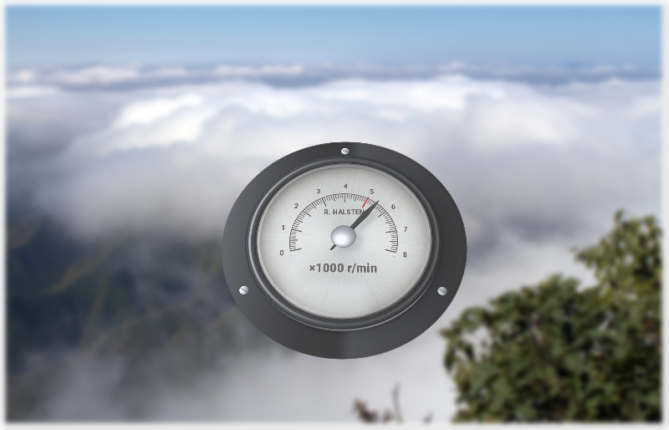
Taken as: 5500
